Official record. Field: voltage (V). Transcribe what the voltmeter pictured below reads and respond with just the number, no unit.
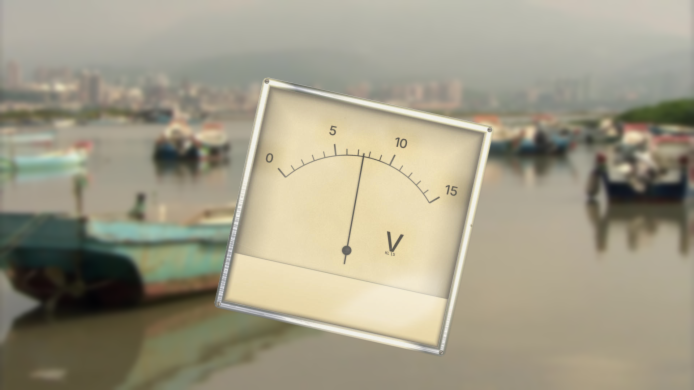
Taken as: 7.5
